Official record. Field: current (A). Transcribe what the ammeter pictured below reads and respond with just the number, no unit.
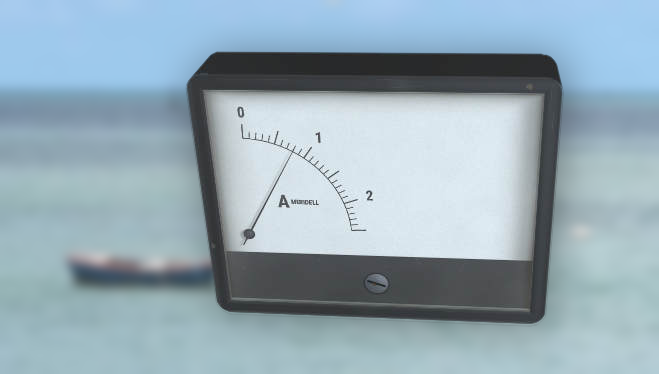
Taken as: 0.8
